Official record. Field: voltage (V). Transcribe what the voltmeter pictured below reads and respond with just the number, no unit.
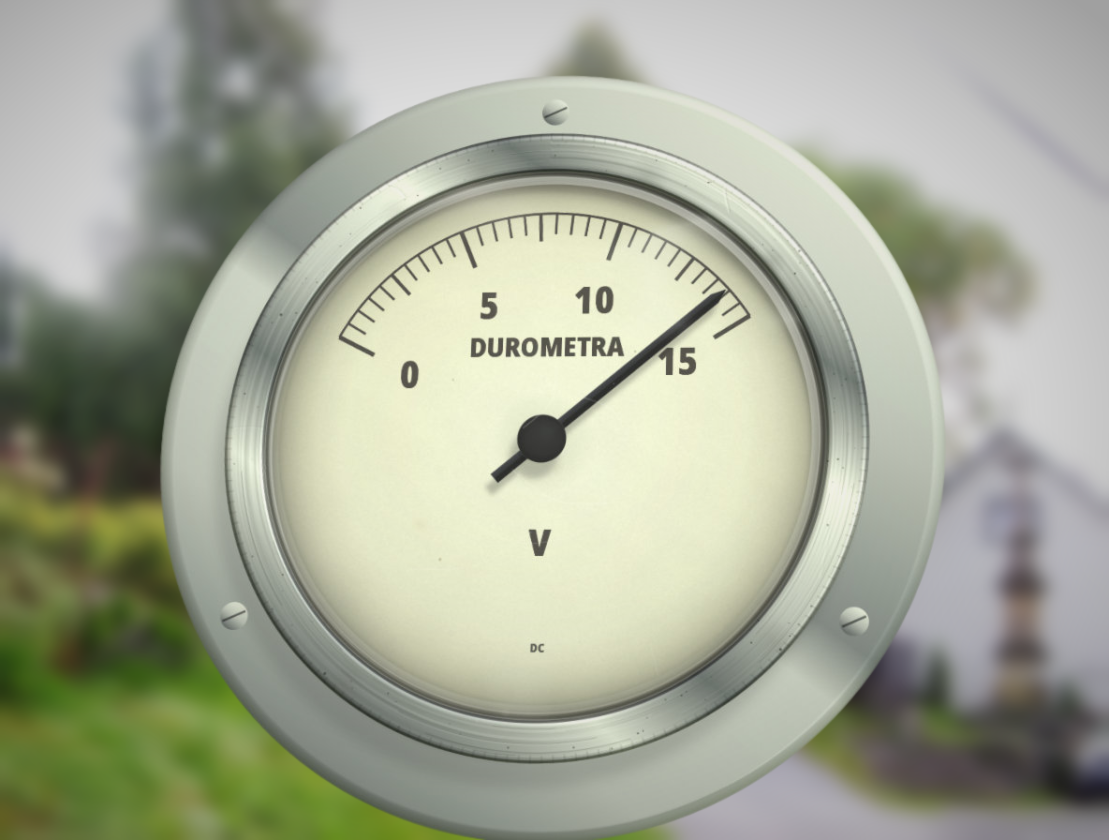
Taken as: 14
